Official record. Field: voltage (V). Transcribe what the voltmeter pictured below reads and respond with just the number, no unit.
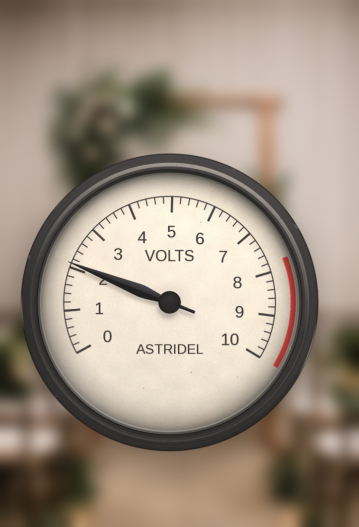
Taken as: 2.1
